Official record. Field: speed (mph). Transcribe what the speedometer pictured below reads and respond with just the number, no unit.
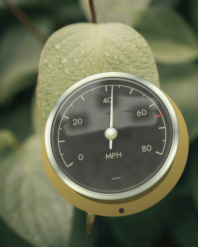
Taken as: 42.5
